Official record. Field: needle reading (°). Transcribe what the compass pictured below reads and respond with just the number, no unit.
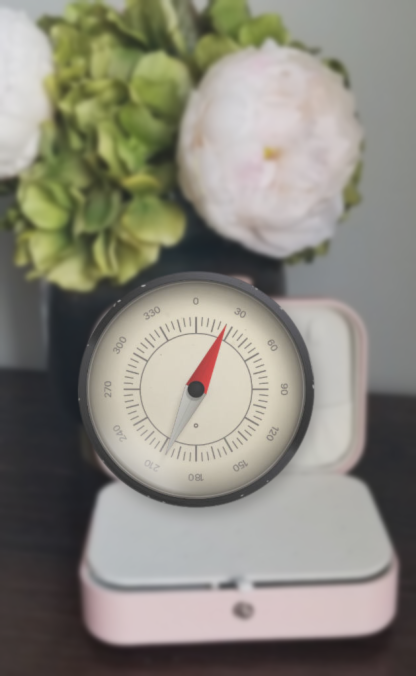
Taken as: 25
